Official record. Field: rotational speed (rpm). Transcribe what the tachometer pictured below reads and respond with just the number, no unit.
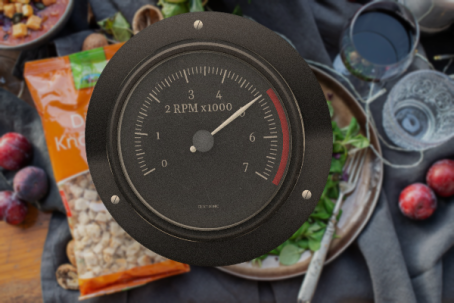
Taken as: 5000
